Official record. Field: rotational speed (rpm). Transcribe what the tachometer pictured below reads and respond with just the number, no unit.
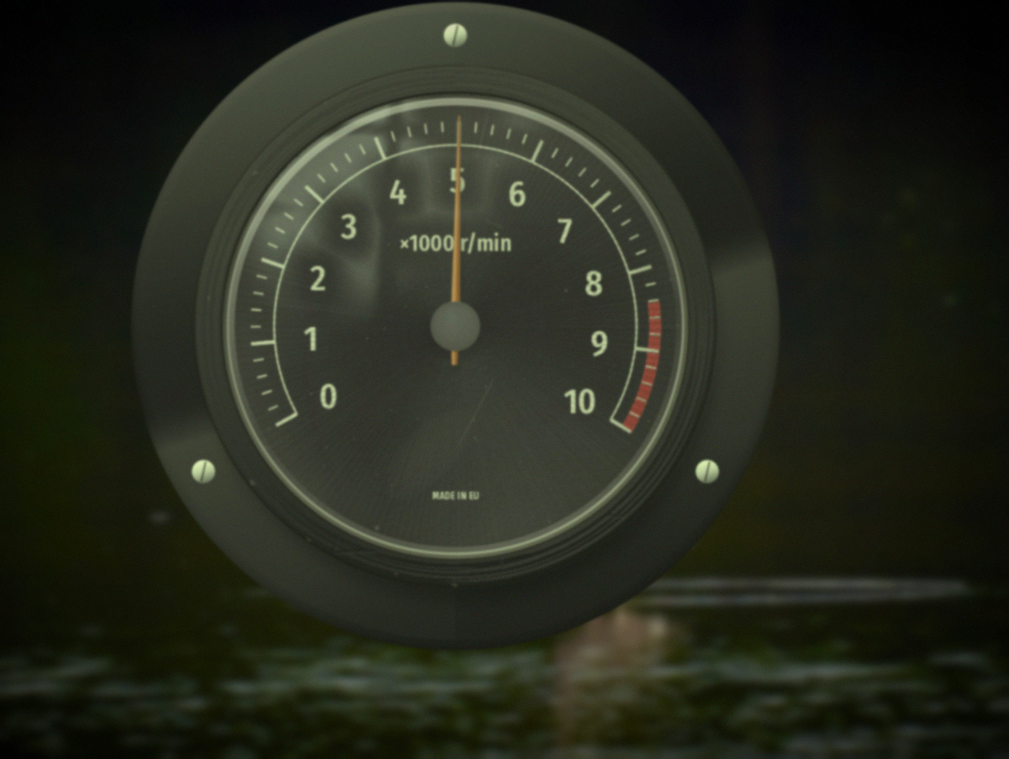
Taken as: 5000
